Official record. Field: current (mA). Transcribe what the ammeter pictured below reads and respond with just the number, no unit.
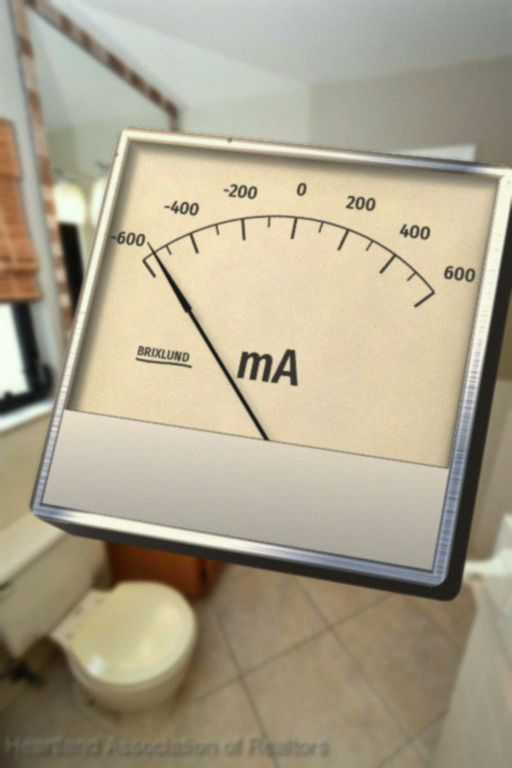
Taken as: -550
